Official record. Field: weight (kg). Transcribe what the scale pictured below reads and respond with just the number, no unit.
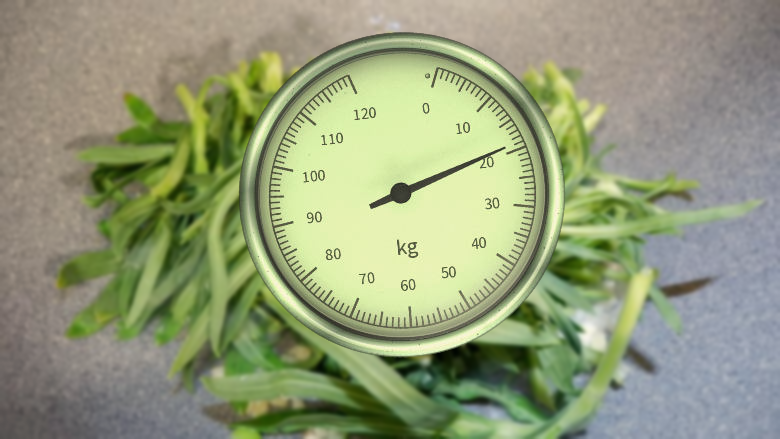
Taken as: 19
